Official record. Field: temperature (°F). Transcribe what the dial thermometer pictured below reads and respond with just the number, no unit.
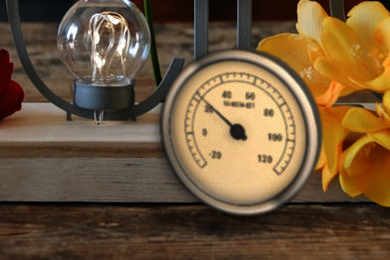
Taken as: 24
